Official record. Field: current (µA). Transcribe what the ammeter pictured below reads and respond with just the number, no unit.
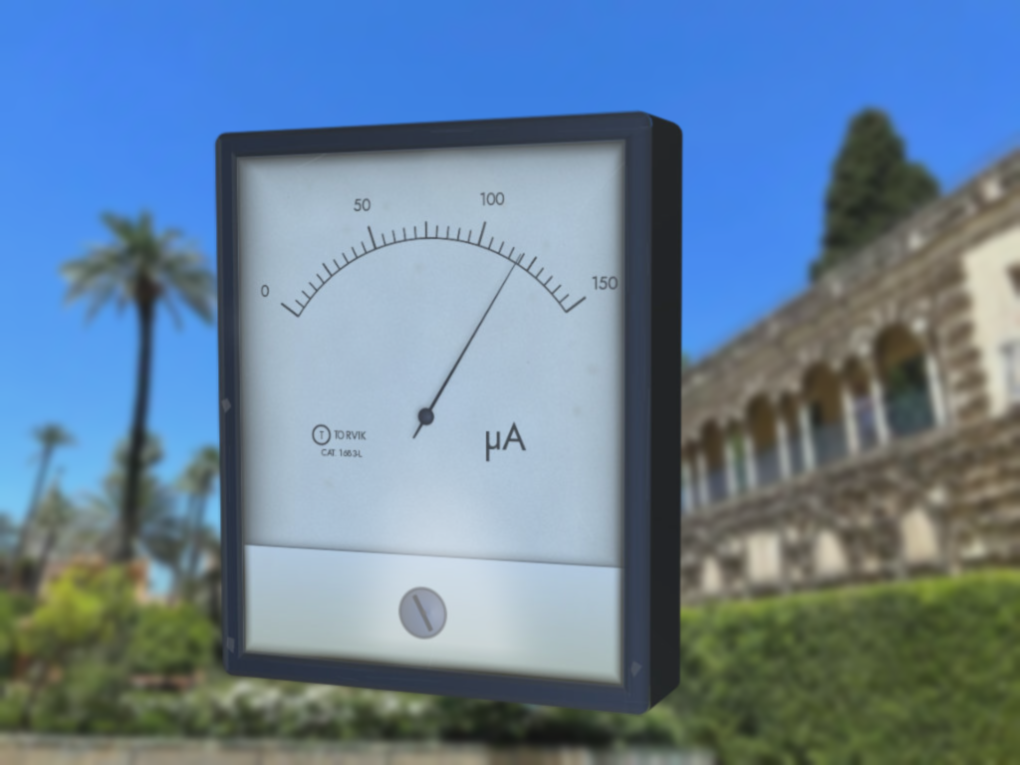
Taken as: 120
